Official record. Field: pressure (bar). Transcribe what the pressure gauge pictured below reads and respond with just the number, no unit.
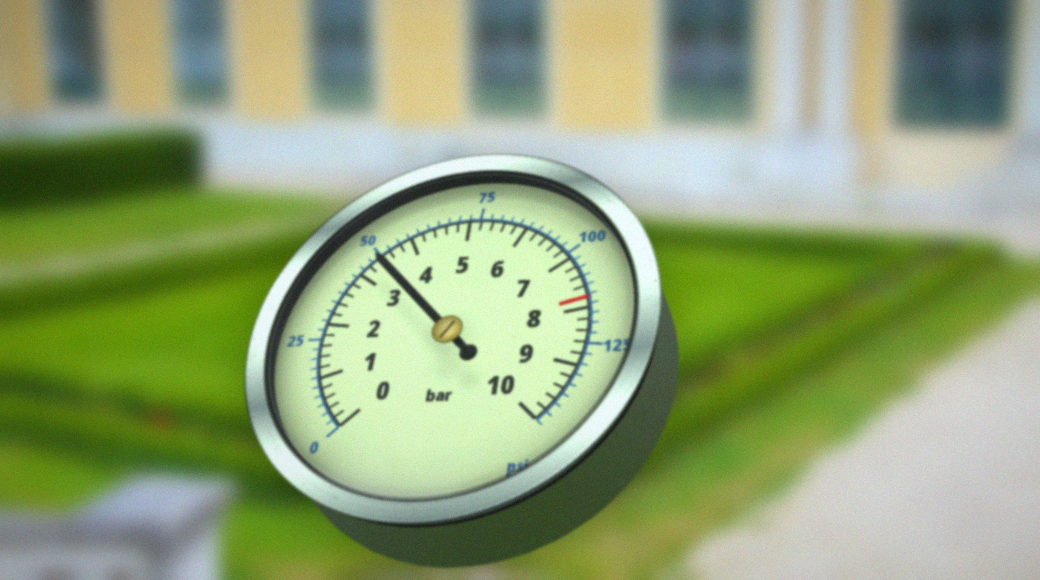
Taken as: 3.4
